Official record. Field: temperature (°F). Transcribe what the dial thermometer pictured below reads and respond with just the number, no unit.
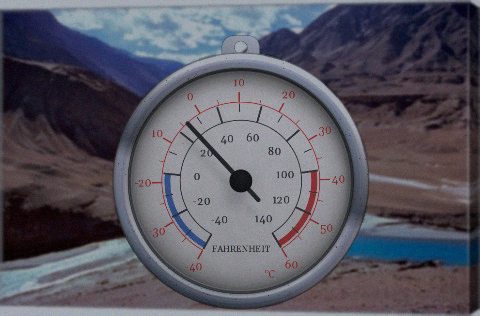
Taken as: 25
